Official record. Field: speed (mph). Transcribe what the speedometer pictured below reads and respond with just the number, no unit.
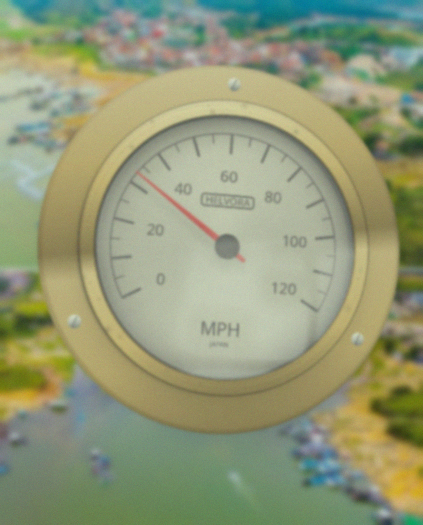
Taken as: 32.5
